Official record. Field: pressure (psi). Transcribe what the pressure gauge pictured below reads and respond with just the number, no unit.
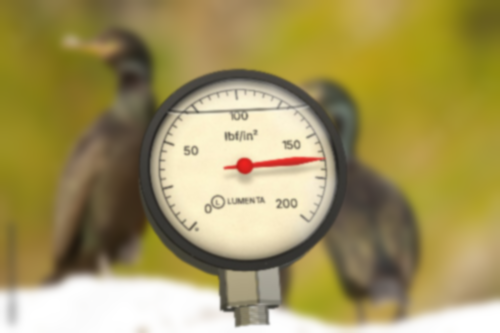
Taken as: 165
